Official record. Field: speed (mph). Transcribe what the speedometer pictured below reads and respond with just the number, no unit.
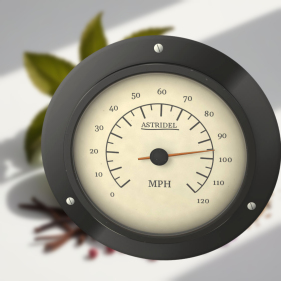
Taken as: 95
